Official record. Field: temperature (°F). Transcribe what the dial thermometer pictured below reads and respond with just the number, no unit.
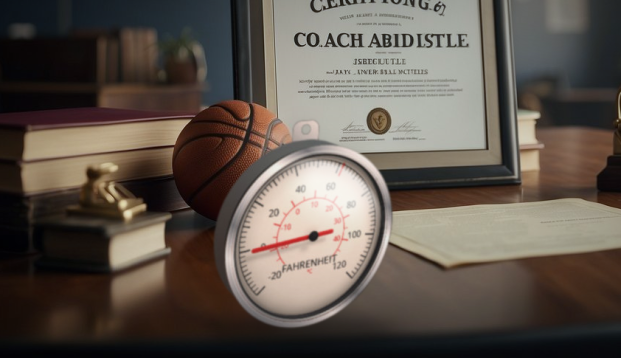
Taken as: 0
